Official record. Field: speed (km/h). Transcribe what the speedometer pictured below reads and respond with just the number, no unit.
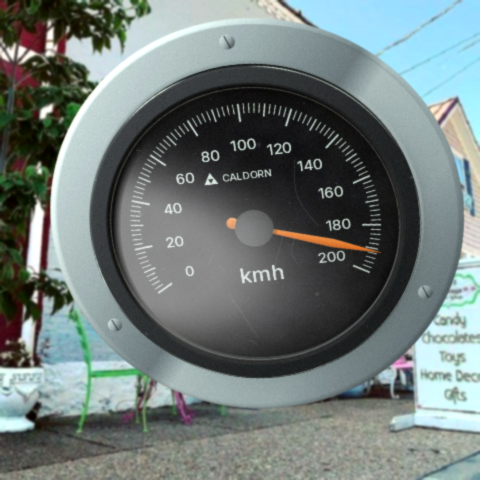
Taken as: 190
